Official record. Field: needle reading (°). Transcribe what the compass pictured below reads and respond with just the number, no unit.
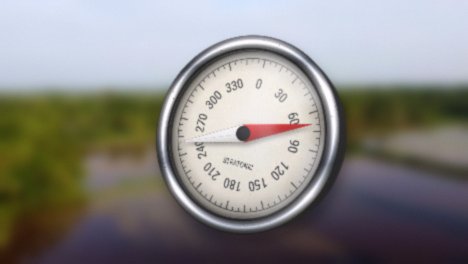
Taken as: 70
